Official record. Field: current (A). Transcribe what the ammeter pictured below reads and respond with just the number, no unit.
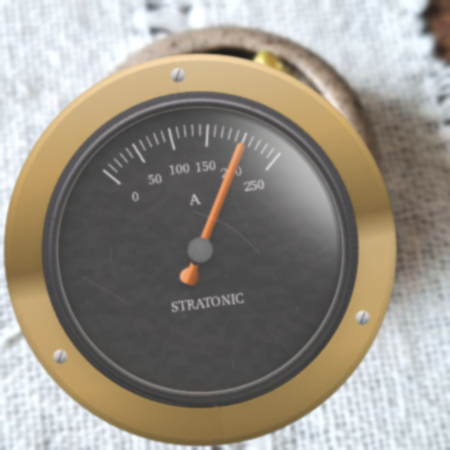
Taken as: 200
